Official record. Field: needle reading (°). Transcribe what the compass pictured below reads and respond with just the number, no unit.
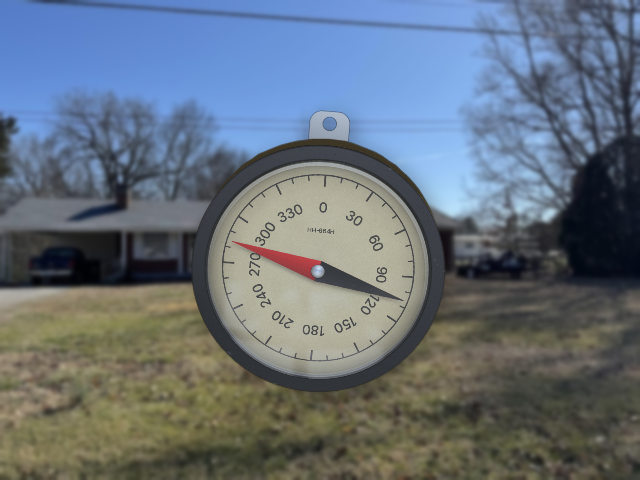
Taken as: 285
